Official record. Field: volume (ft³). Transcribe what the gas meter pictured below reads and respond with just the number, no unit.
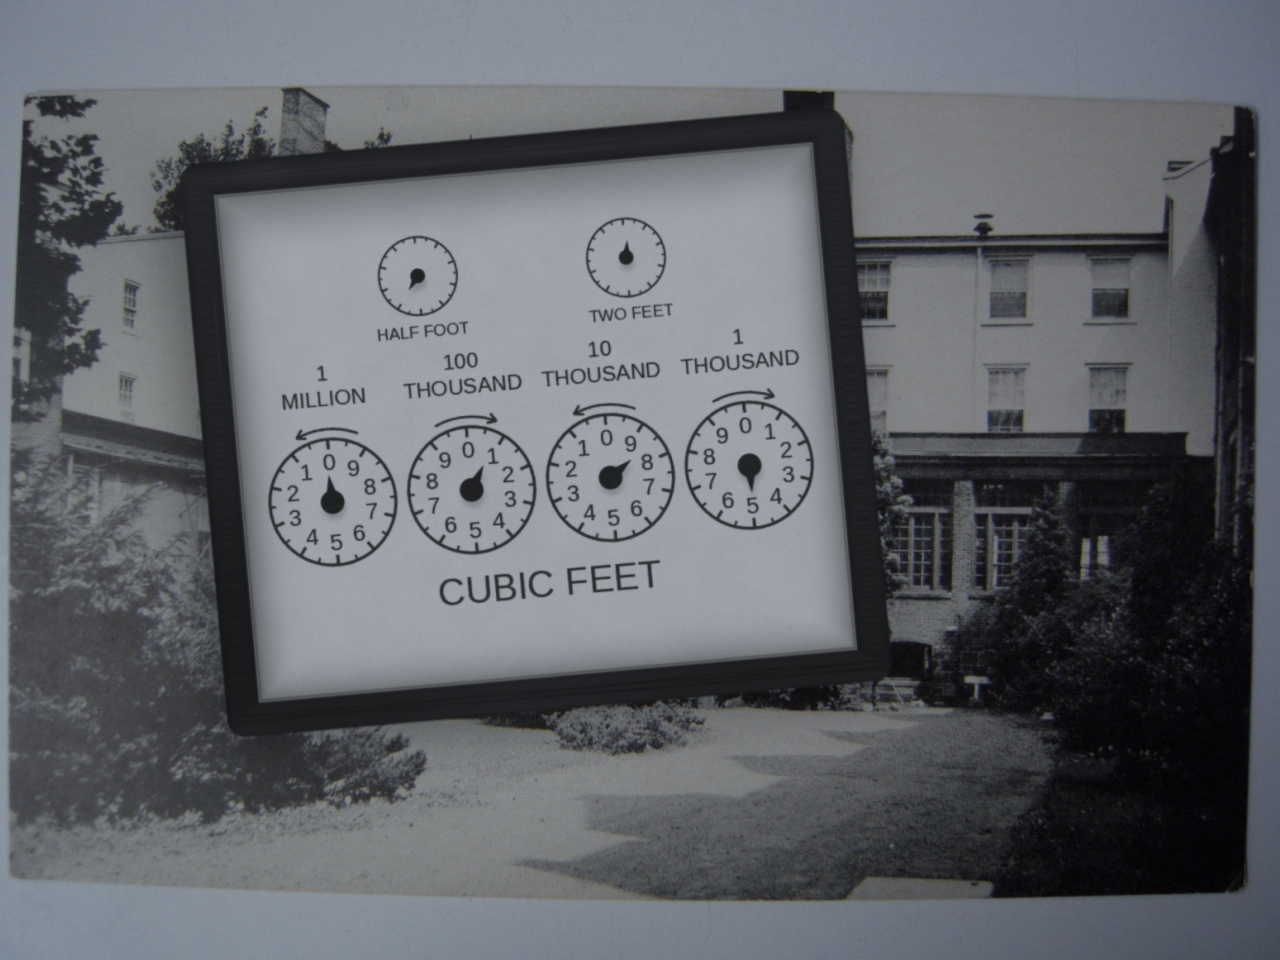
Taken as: 8500
